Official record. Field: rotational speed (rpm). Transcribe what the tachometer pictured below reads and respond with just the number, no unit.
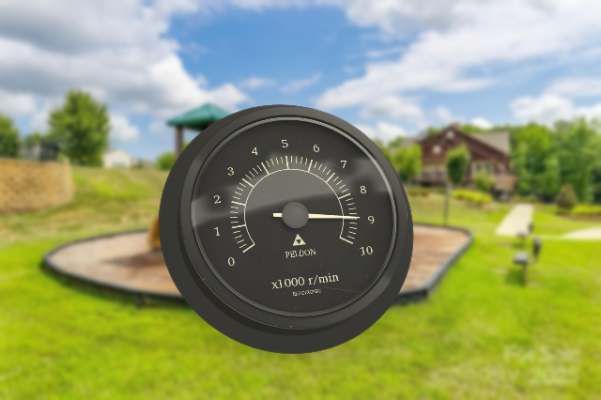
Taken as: 9000
